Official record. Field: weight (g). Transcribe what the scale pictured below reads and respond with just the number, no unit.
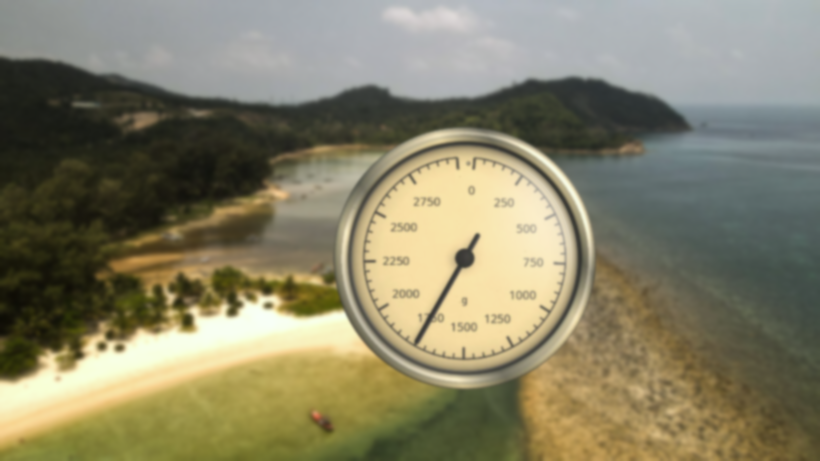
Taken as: 1750
